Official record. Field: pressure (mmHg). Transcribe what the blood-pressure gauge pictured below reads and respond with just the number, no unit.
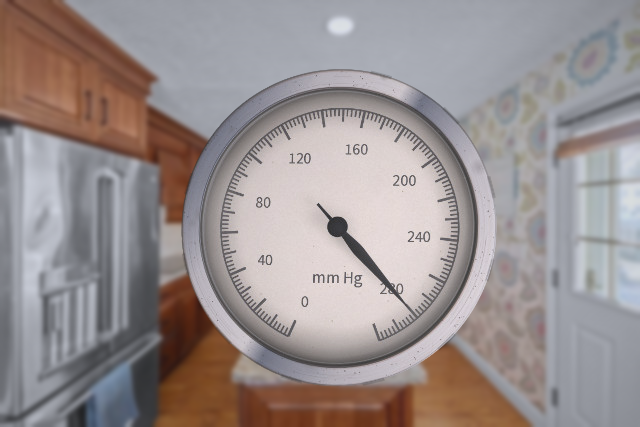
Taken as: 280
